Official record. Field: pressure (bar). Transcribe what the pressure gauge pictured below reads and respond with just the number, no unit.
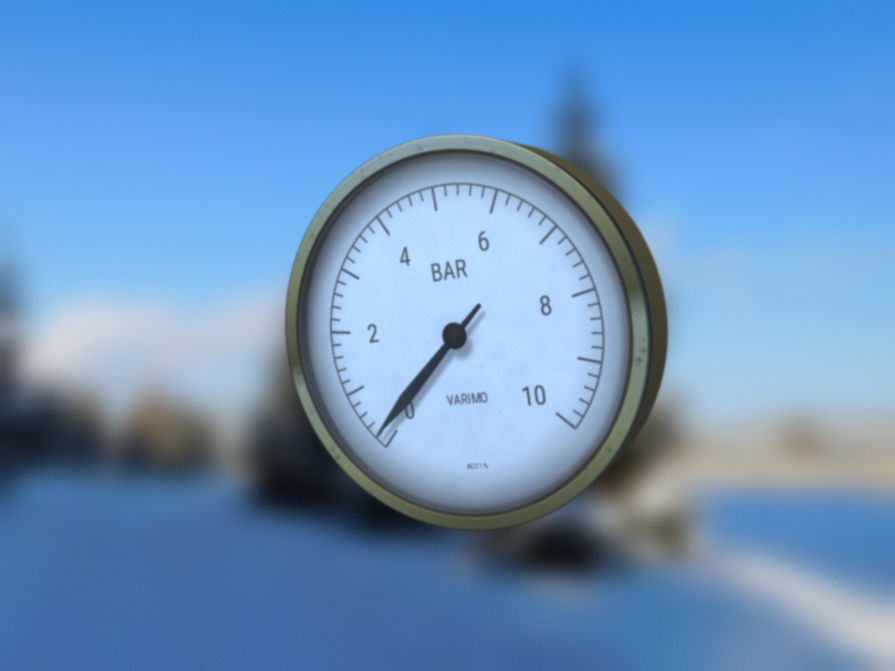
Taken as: 0.2
